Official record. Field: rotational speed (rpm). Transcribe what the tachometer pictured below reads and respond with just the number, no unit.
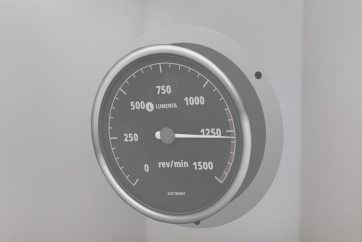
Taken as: 1275
